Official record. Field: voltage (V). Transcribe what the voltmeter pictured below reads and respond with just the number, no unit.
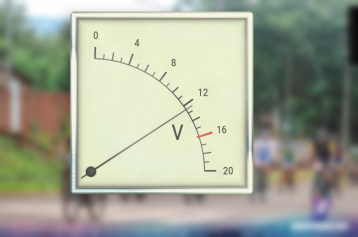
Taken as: 12.5
